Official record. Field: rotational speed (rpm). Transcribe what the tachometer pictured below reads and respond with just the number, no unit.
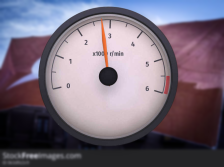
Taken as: 2750
